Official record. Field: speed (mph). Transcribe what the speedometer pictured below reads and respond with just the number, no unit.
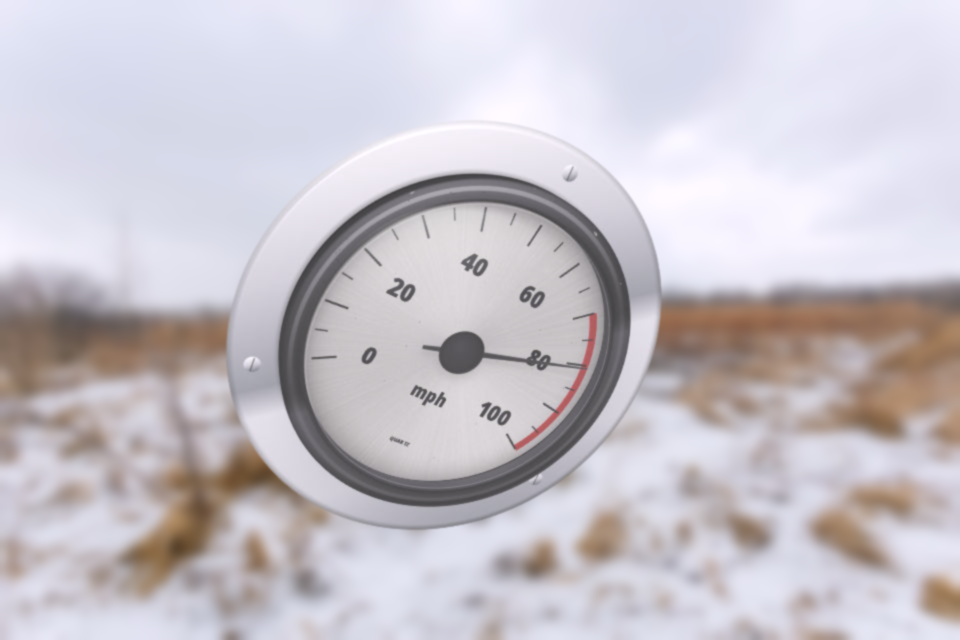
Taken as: 80
